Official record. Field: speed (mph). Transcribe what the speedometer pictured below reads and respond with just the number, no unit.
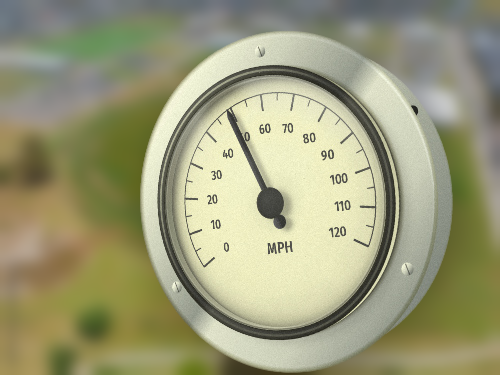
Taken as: 50
